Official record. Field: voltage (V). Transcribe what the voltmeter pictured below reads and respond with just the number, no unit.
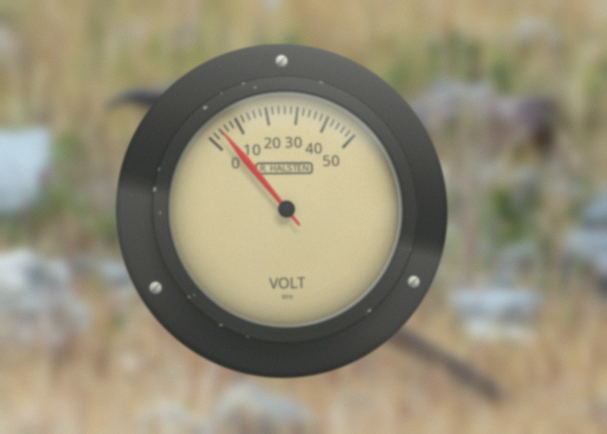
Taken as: 4
